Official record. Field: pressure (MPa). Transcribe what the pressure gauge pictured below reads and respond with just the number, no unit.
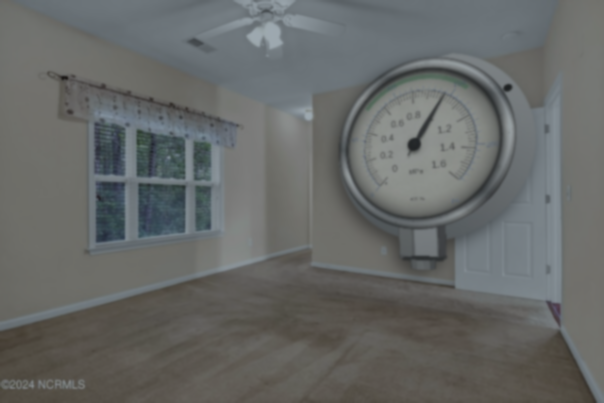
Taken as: 1
